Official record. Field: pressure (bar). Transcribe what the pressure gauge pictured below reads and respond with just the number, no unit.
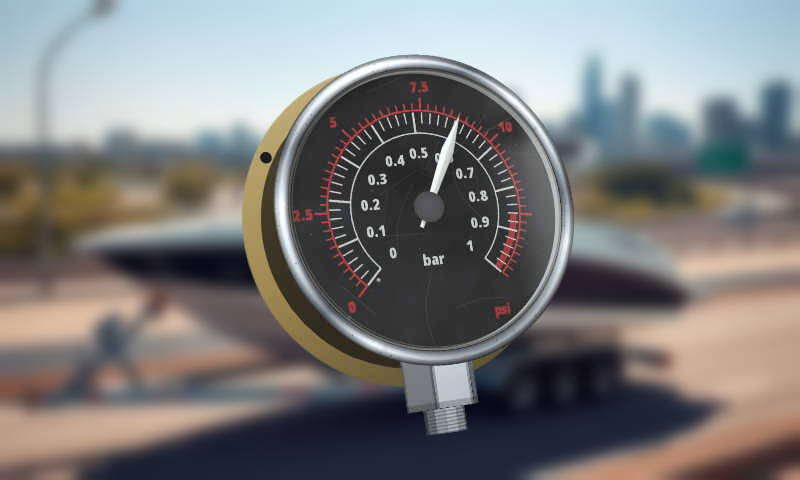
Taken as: 0.6
